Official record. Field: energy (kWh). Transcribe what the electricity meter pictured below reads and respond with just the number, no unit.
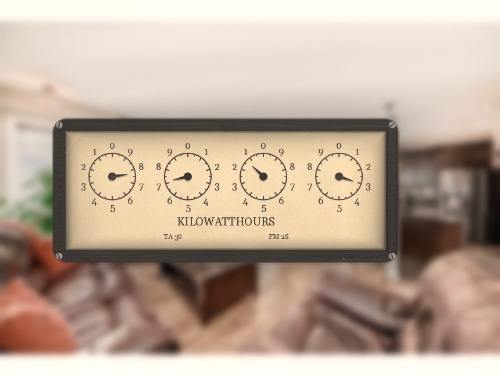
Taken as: 7713
